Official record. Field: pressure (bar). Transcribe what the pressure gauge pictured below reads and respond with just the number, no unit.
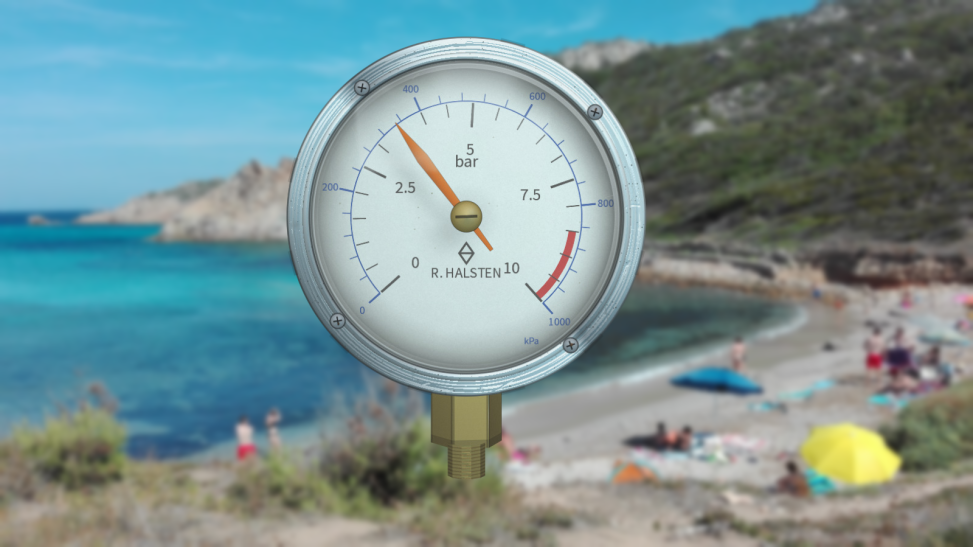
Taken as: 3.5
